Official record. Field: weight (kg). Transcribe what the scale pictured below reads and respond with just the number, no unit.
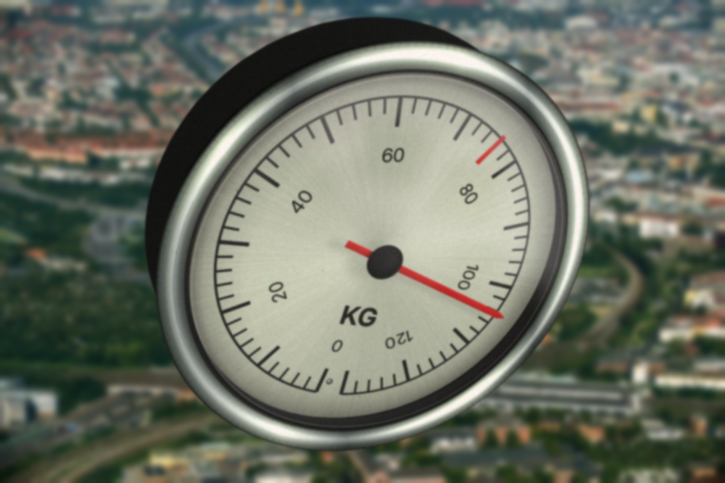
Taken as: 104
